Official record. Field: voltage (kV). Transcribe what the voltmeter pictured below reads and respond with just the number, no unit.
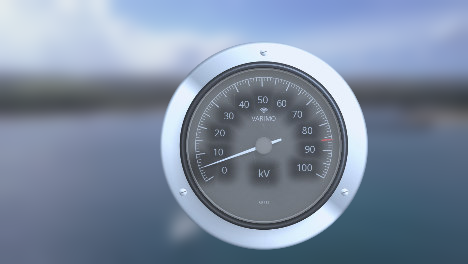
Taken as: 5
